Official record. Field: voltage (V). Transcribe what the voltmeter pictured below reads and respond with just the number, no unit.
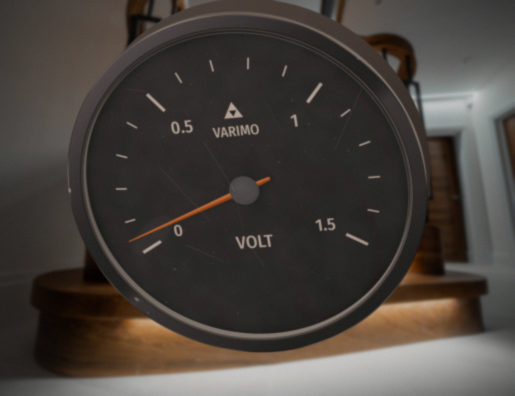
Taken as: 0.05
